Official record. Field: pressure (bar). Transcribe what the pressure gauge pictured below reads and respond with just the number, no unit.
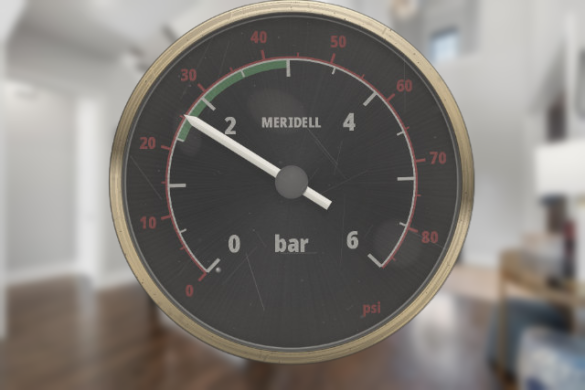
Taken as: 1.75
